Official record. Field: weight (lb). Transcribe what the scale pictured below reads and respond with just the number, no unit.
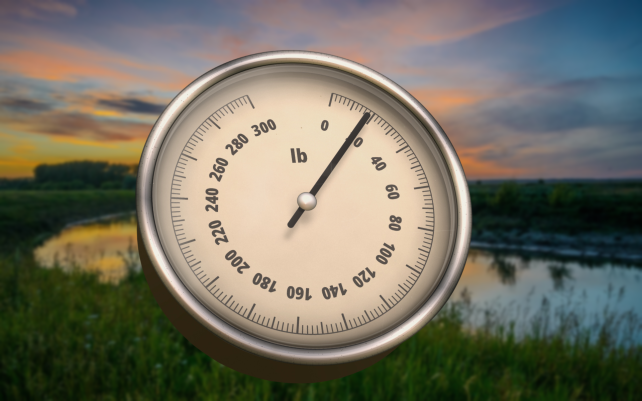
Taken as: 18
